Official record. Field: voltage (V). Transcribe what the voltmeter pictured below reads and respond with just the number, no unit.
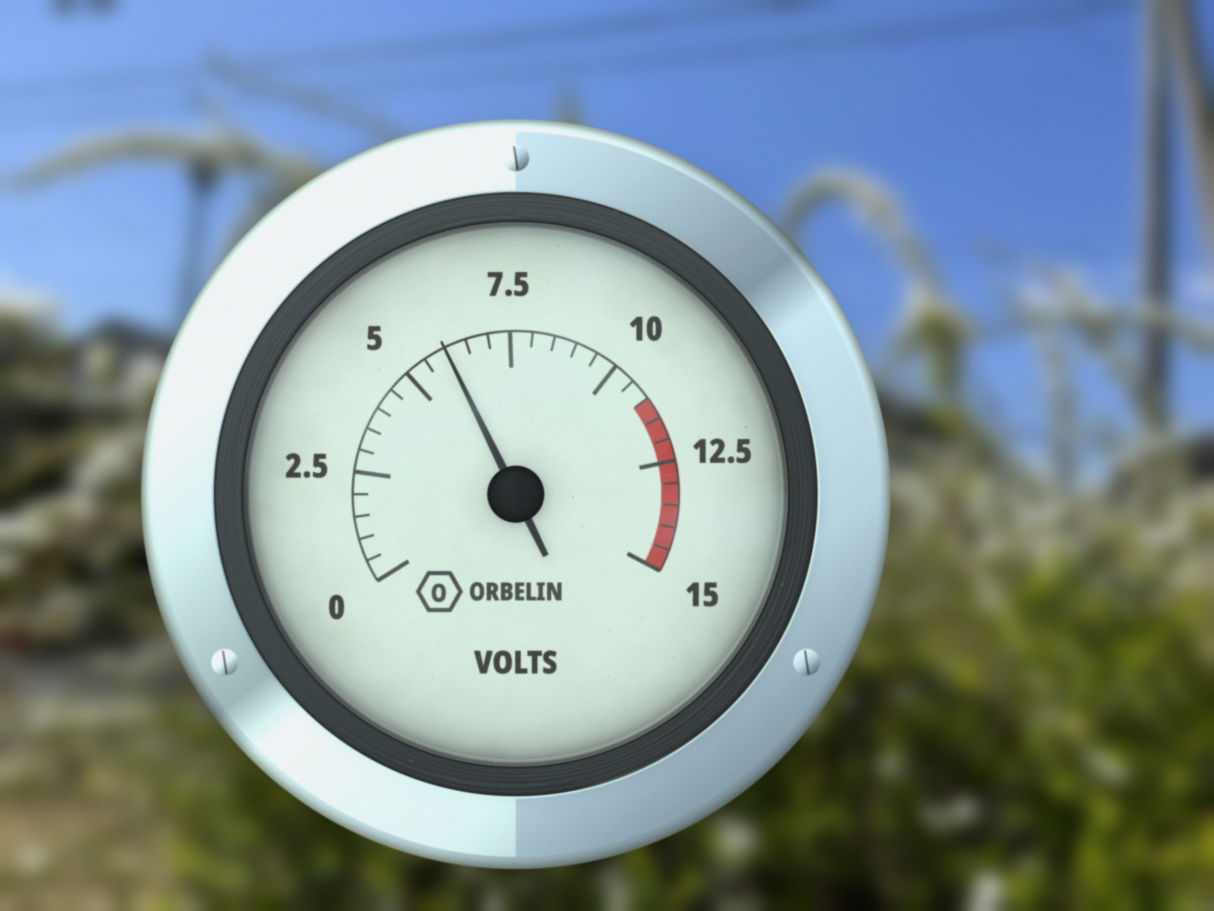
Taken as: 6
